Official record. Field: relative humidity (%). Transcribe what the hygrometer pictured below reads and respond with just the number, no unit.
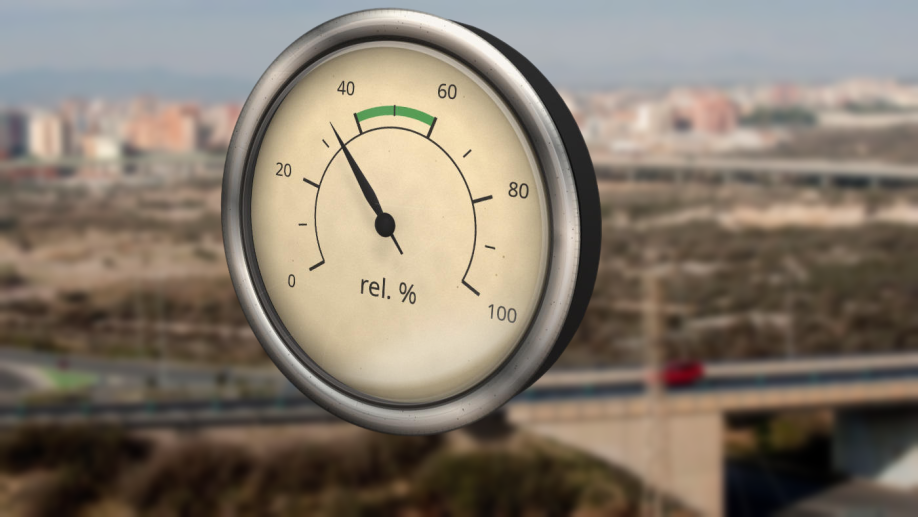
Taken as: 35
